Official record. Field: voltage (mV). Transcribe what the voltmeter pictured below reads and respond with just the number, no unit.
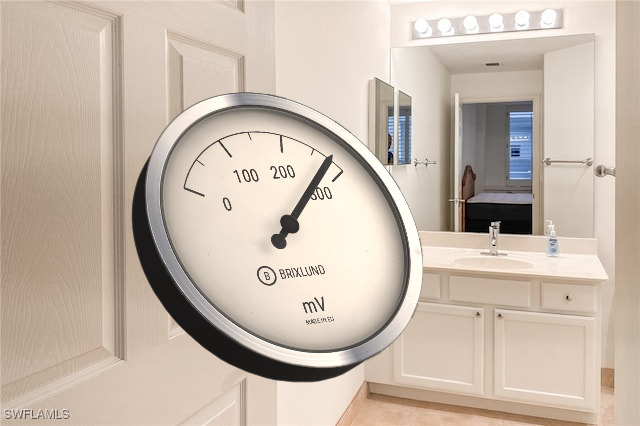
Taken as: 275
